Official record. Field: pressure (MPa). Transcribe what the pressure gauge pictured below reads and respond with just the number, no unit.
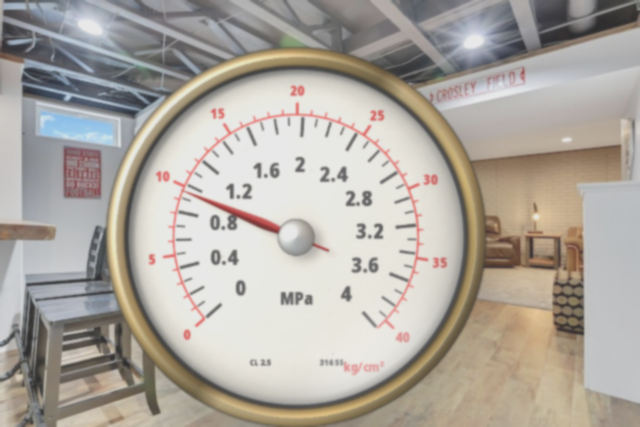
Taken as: 0.95
